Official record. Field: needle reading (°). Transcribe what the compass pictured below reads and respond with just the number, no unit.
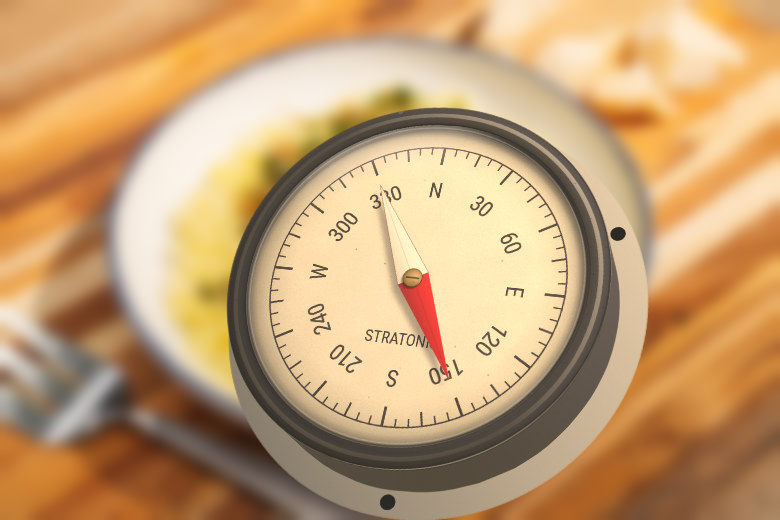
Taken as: 150
